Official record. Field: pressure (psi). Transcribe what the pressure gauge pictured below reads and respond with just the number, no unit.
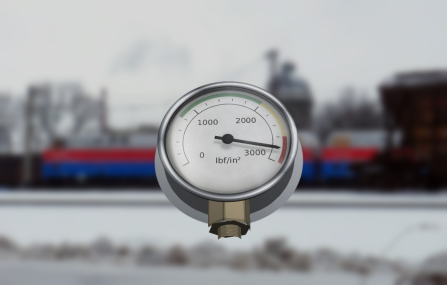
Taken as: 2800
